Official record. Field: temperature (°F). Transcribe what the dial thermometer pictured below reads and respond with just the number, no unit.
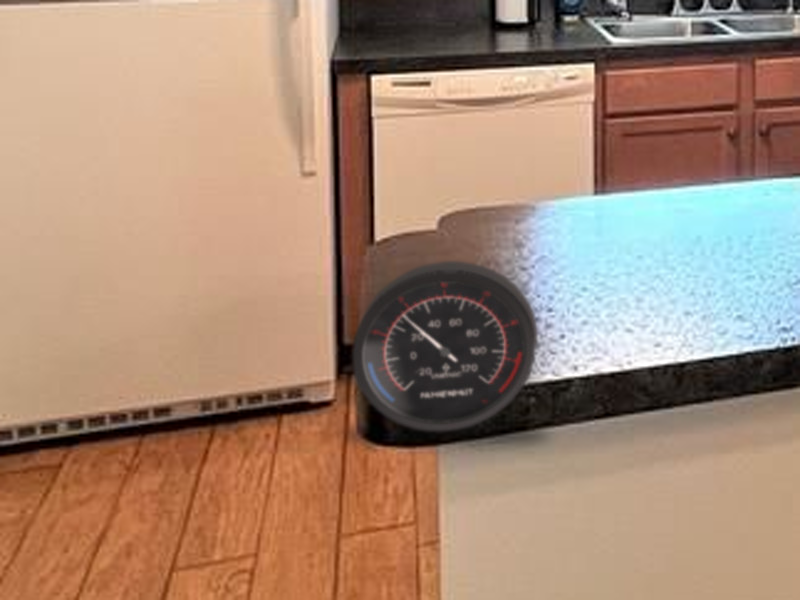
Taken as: 28
